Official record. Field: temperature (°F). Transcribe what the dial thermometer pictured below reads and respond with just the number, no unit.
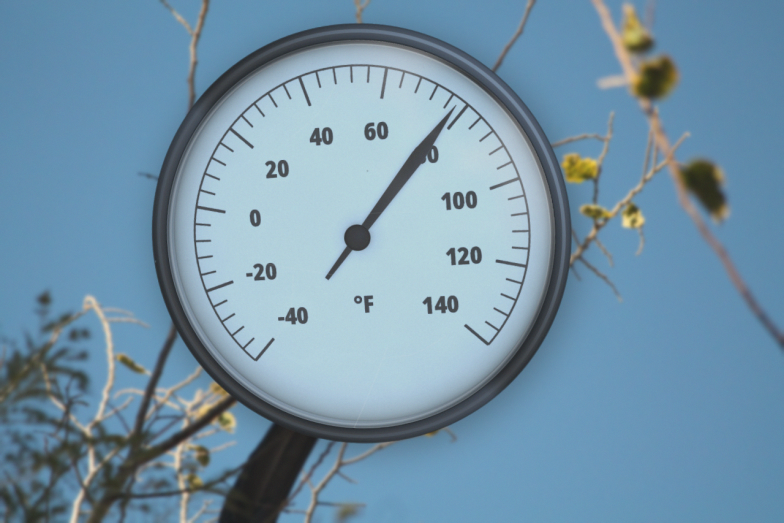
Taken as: 78
